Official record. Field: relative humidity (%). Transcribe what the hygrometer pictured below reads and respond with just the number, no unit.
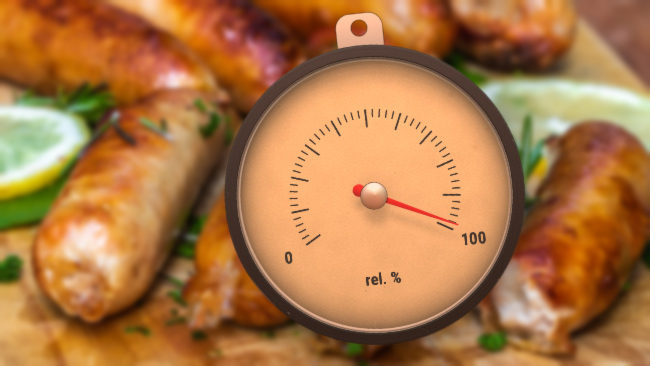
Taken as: 98
